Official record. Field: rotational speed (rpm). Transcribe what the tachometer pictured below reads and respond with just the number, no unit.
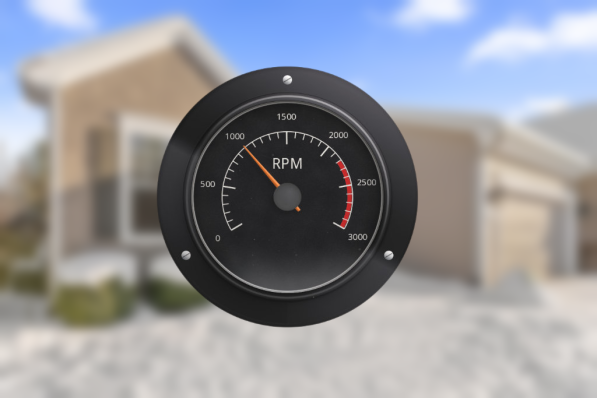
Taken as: 1000
